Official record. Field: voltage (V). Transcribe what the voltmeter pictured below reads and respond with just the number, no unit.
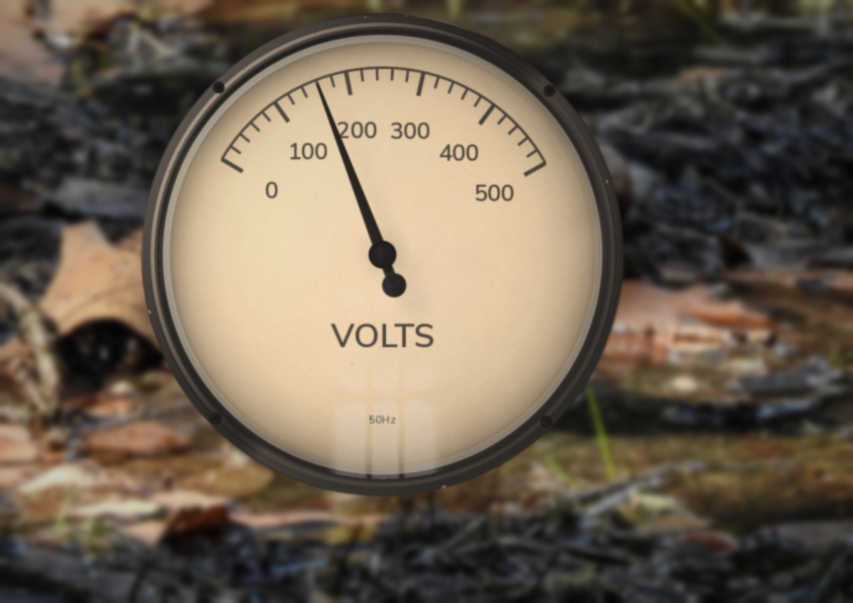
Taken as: 160
